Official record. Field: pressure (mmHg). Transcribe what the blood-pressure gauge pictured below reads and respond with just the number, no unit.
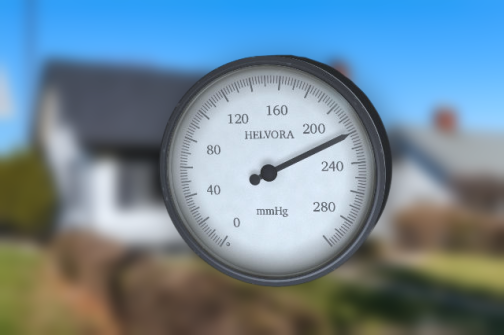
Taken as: 220
